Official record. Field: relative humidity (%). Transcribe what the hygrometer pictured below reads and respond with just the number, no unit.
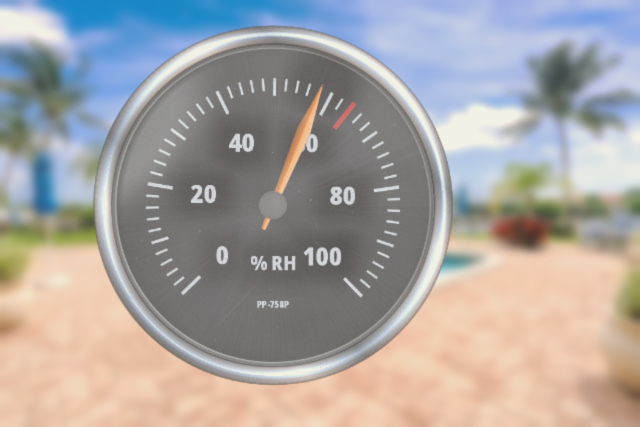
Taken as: 58
